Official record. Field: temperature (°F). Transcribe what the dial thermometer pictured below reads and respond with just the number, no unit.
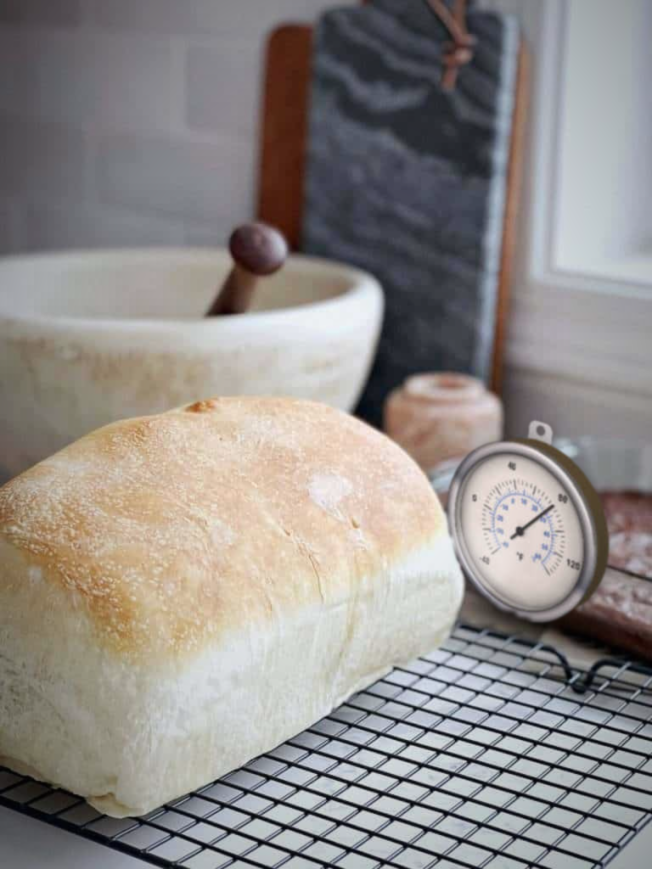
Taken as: 80
